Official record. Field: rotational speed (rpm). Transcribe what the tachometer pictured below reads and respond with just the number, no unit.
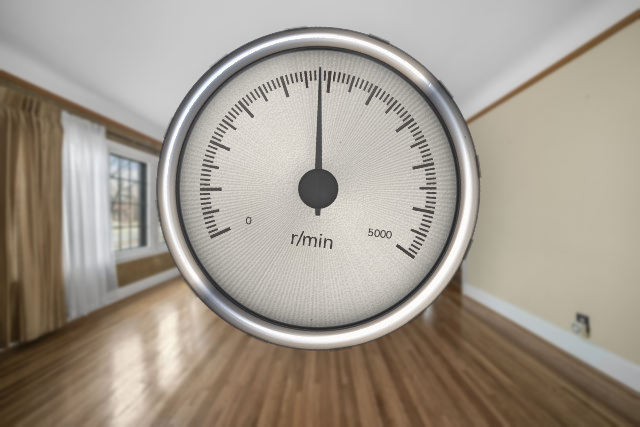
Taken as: 2400
